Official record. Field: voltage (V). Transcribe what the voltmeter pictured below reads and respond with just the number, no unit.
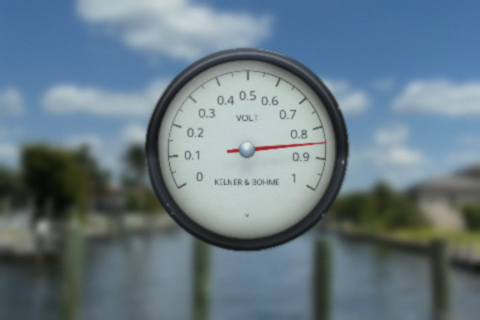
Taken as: 0.85
